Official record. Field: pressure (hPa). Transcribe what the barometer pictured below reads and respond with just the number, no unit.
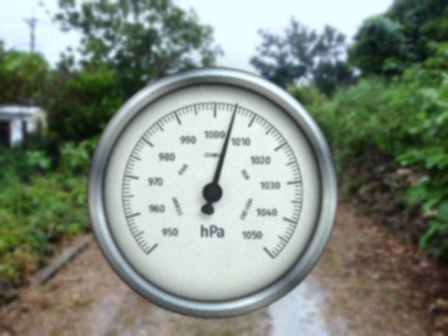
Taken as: 1005
